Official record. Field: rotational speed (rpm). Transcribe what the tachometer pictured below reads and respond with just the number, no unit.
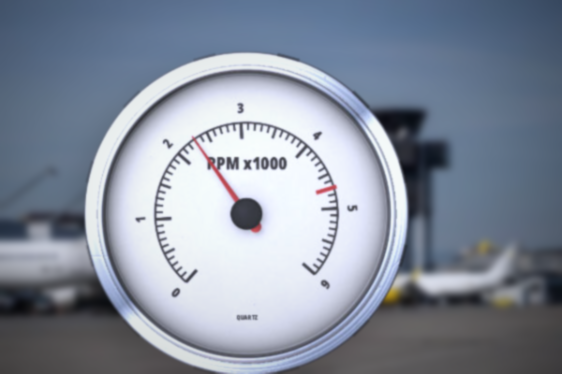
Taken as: 2300
